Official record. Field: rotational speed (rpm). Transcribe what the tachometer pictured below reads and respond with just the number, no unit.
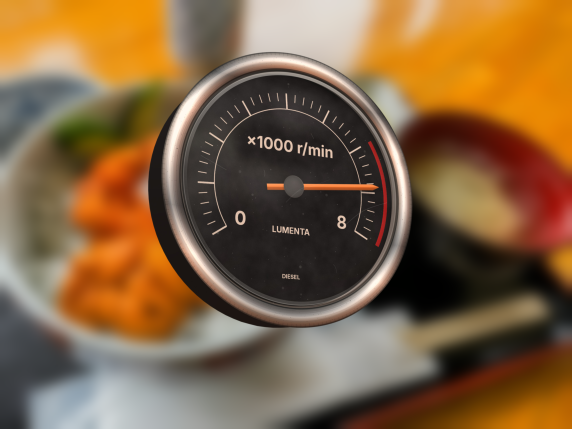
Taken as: 6900
